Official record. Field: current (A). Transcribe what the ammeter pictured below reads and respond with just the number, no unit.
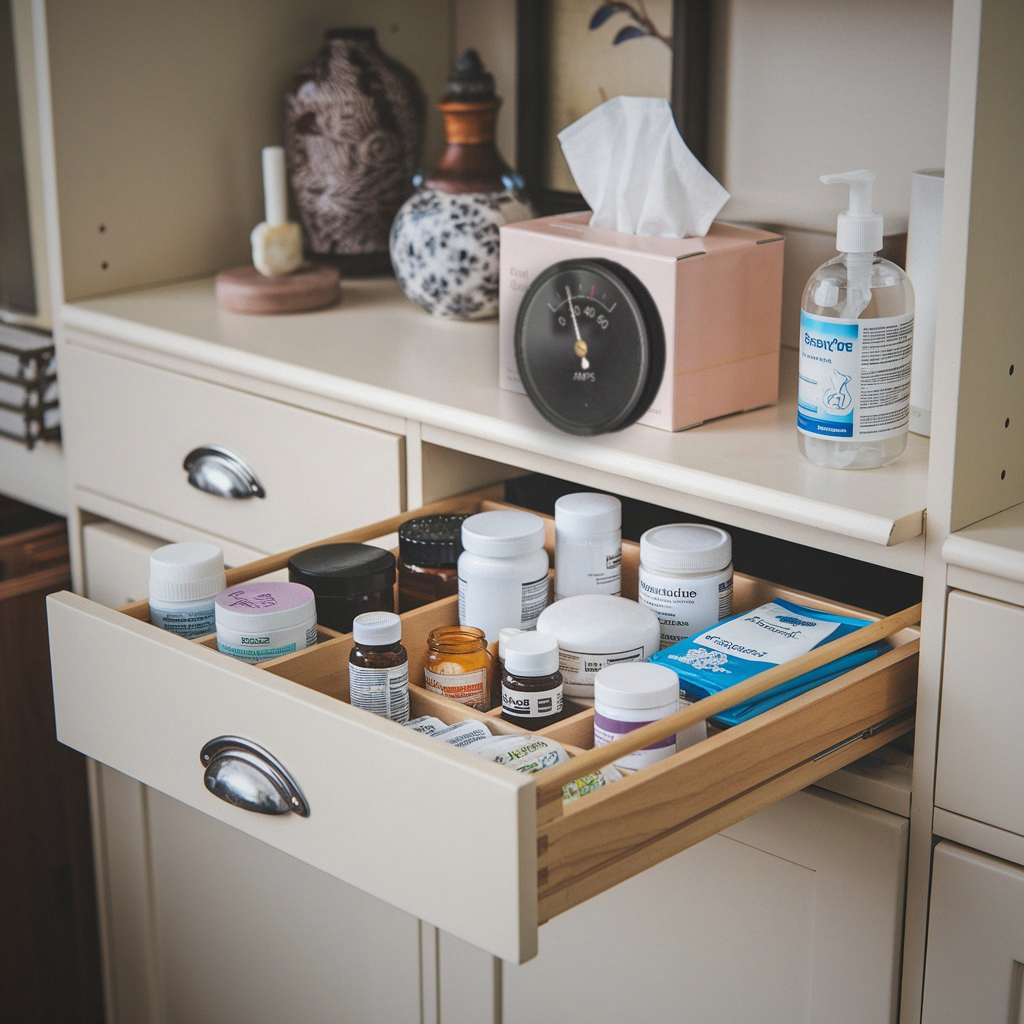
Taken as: 20
